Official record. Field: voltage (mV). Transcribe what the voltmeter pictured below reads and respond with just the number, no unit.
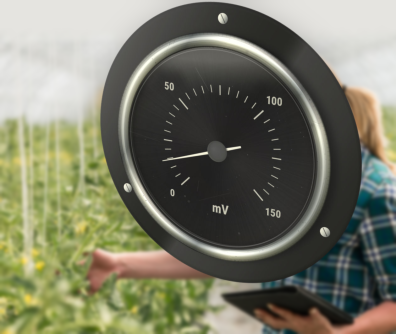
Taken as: 15
